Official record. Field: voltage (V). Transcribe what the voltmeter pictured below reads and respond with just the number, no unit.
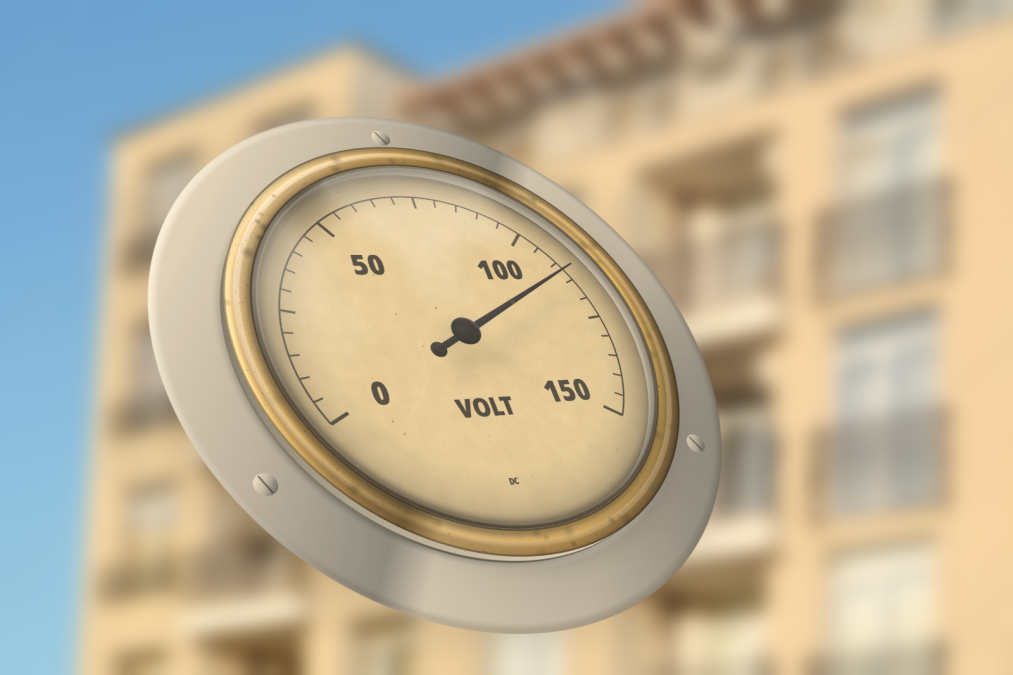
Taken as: 112.5
